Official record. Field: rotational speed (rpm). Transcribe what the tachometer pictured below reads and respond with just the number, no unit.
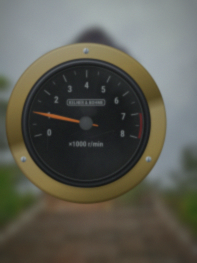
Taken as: 1000
